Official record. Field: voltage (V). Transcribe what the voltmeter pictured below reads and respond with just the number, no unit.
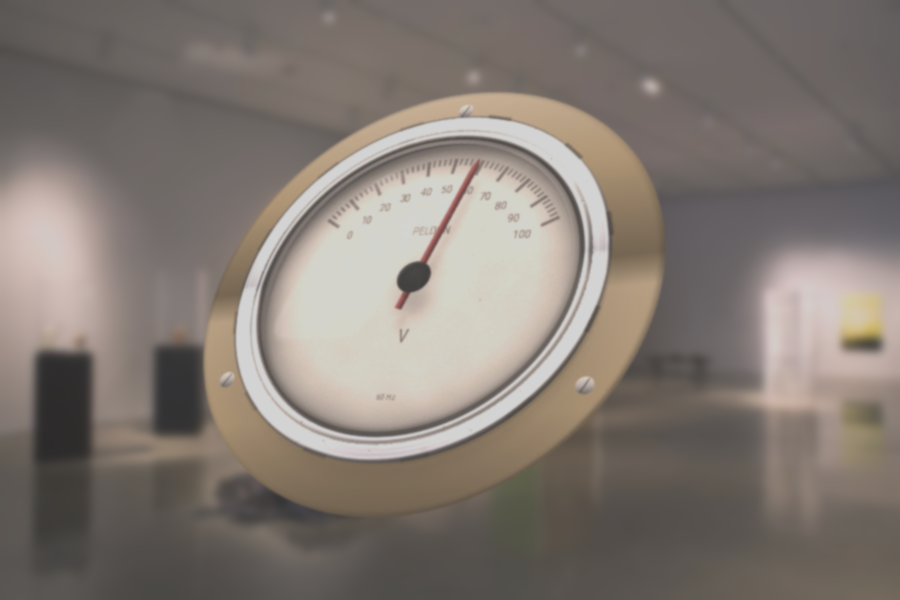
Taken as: 60
